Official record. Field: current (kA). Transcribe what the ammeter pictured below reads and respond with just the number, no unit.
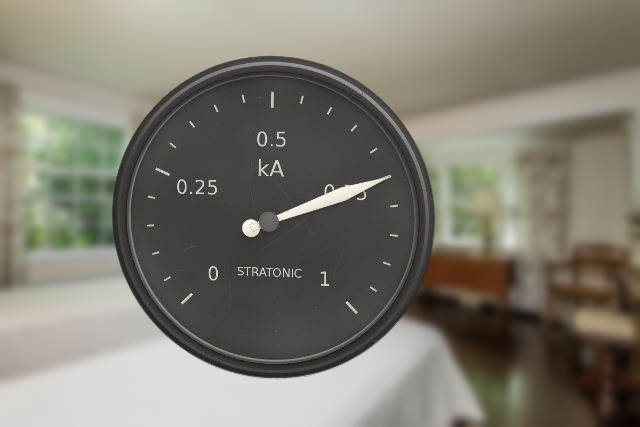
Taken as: 0.75
